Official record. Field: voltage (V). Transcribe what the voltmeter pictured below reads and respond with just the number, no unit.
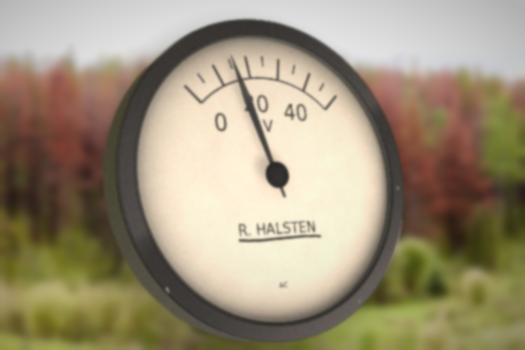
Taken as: 15
